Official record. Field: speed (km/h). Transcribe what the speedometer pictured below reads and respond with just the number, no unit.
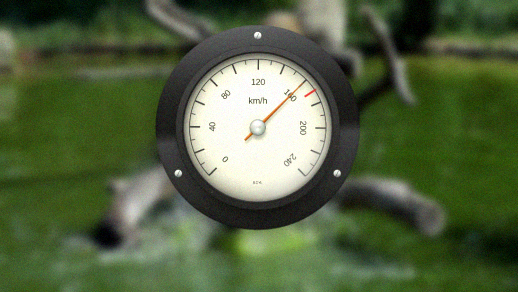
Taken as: 160
